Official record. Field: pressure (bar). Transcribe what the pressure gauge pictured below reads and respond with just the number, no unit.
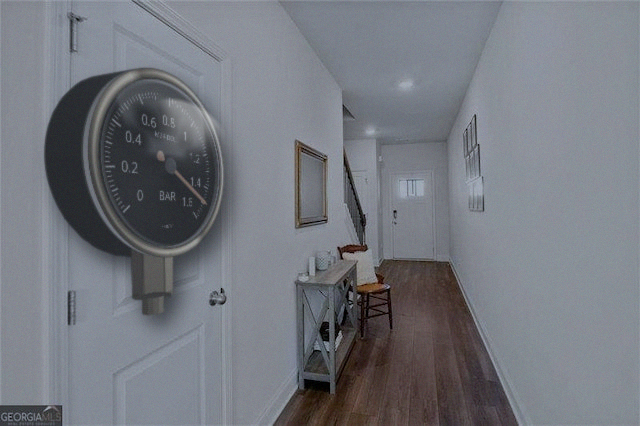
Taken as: 1.5
